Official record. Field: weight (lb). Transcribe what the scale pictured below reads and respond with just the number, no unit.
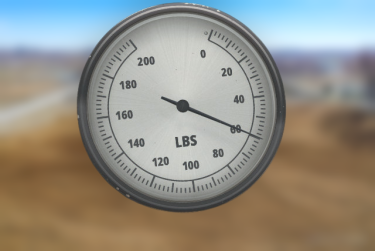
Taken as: 60
